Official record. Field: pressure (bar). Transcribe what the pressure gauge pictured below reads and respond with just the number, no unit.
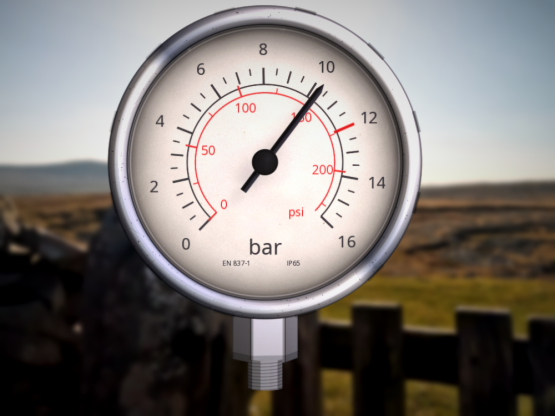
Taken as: 10.25
